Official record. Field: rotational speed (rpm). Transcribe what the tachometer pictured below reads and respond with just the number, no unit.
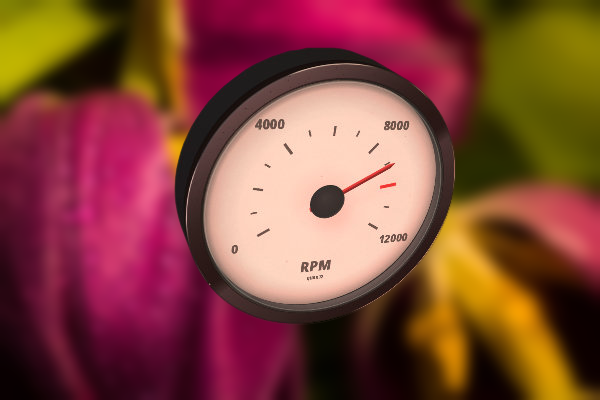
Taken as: 9000
